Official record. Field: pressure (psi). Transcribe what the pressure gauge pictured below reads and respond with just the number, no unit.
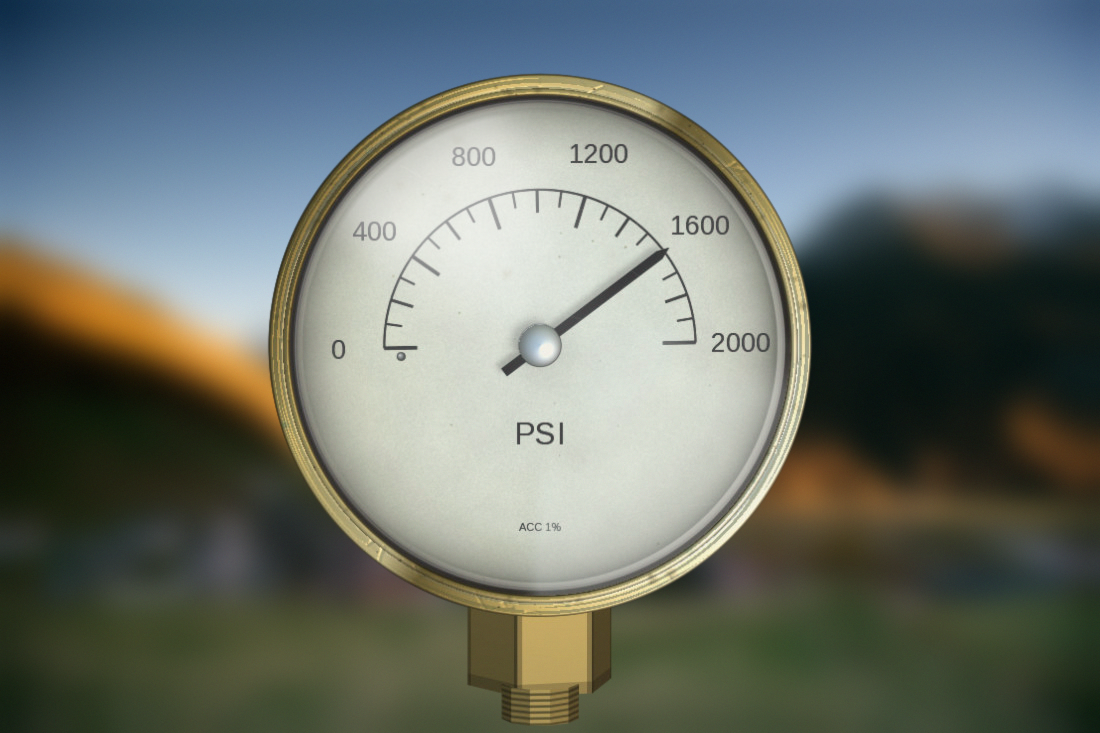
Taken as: 1600
